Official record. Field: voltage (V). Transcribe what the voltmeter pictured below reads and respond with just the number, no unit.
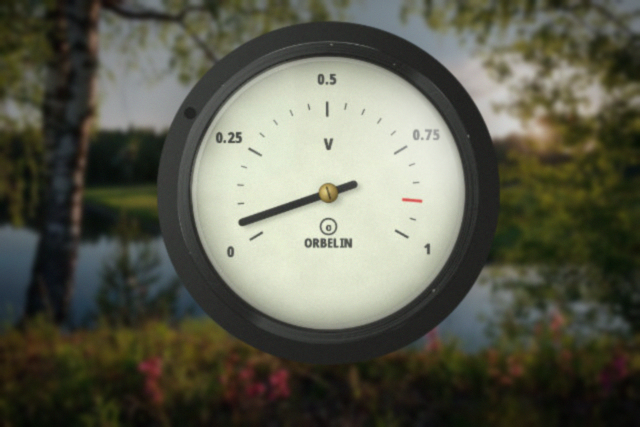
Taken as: 0.05
